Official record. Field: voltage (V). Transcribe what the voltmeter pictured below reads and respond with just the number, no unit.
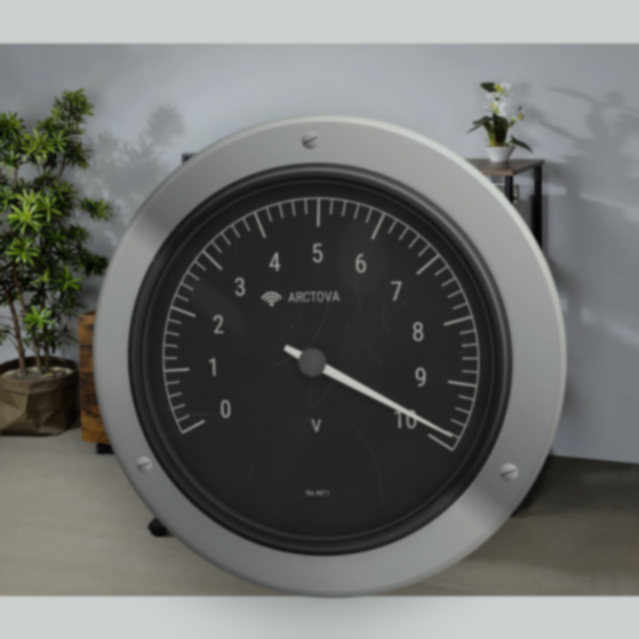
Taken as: 9.8
